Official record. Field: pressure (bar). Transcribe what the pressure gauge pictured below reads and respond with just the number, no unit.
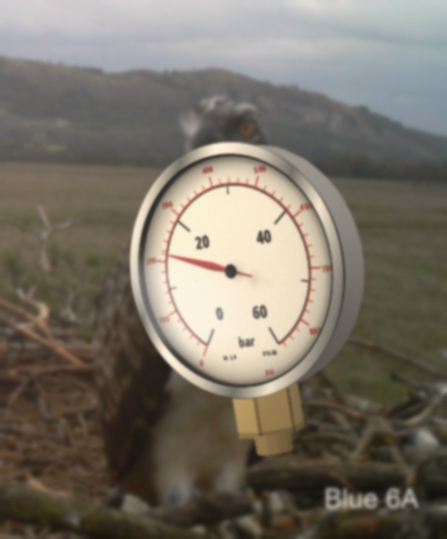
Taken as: 15
